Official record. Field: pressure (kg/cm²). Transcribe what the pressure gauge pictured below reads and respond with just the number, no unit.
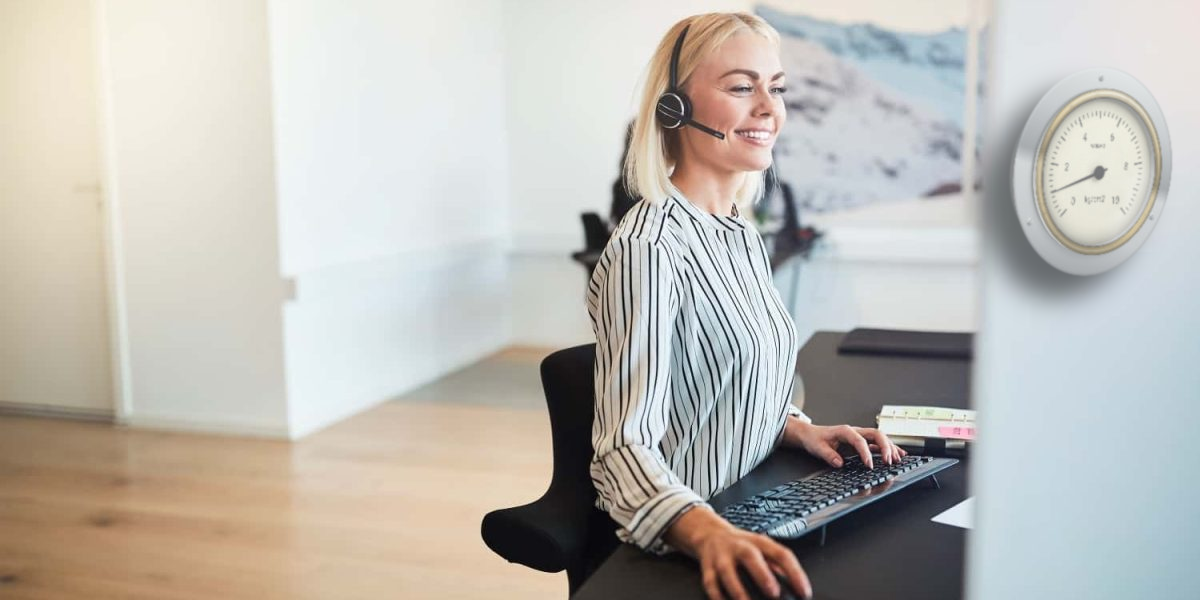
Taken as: 1
